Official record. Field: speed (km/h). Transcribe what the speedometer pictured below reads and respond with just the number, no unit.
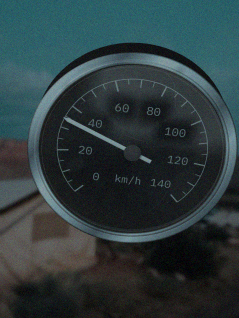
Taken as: 35
